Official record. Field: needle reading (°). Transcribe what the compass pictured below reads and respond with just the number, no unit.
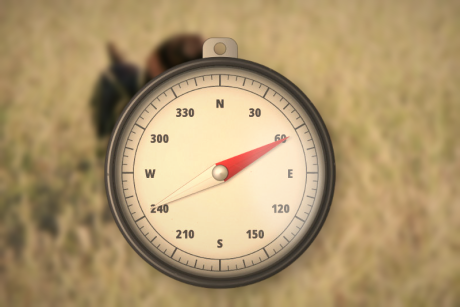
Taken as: 62.5
